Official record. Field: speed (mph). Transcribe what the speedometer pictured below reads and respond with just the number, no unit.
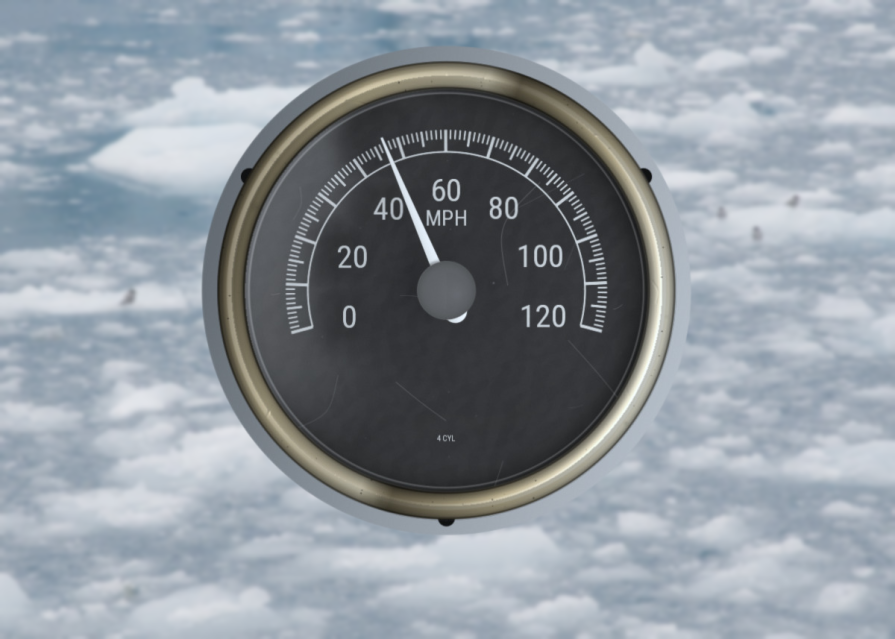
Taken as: 47
